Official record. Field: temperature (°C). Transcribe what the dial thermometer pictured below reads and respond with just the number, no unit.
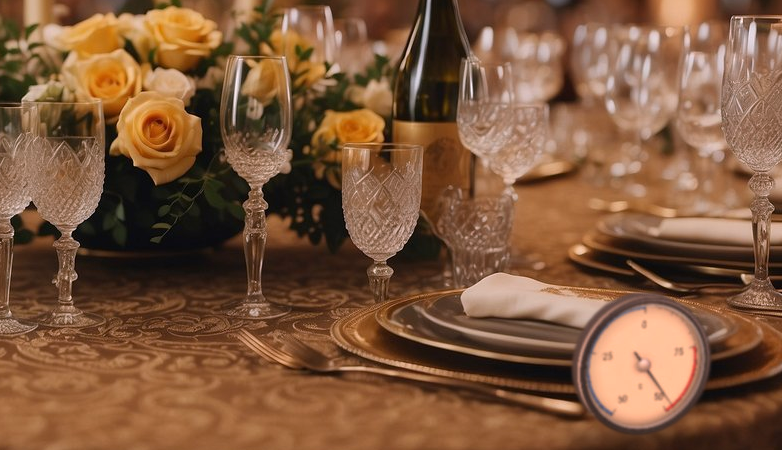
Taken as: 47.5
